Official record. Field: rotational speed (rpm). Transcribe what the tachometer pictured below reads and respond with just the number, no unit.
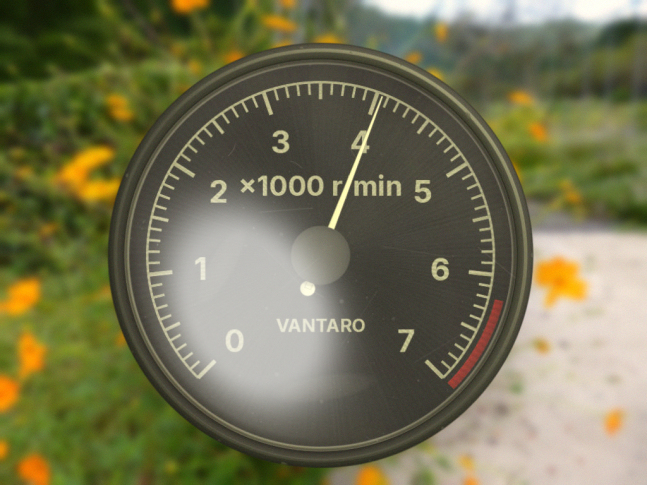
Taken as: 4050
